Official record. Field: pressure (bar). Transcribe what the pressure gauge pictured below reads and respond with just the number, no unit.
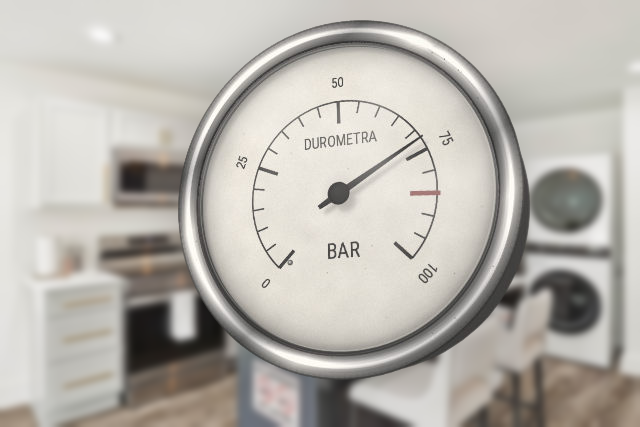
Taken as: 72.5
